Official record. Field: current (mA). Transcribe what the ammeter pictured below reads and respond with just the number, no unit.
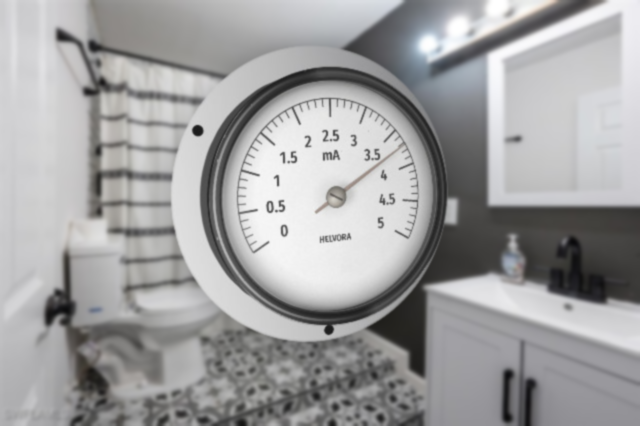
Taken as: 3.7
